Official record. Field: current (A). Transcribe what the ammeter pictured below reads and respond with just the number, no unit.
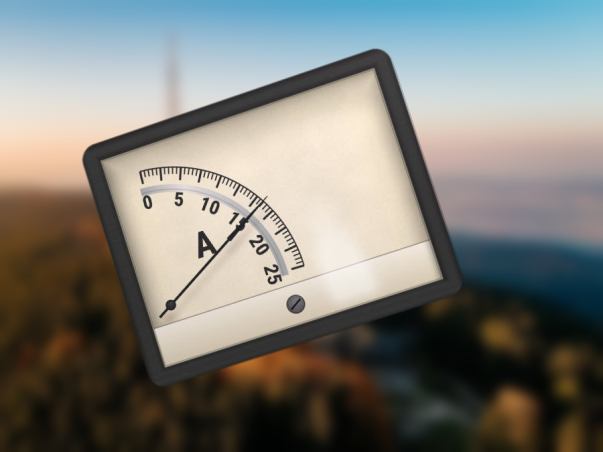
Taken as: 16
